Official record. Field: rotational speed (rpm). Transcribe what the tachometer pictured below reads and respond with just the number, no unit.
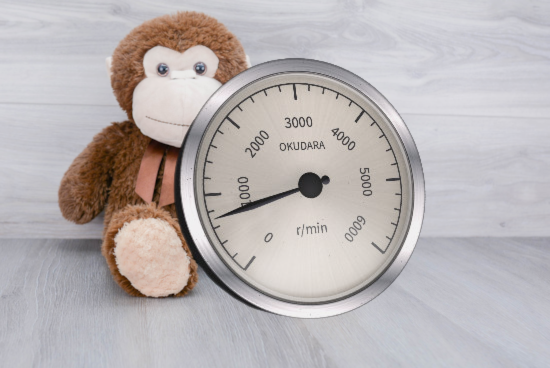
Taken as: 700
